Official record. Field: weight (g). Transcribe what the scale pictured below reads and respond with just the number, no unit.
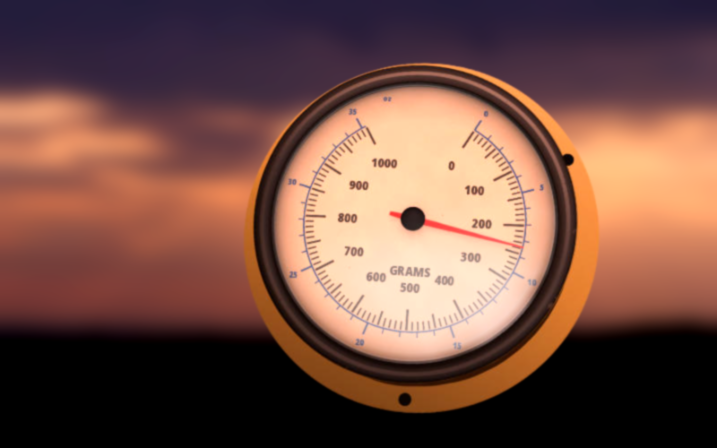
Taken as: 240
